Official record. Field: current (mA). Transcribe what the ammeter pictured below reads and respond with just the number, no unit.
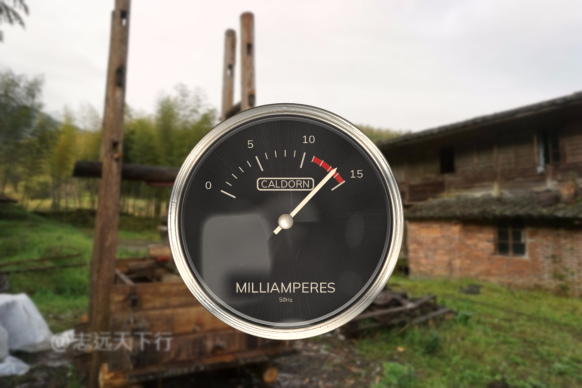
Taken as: 13.5
